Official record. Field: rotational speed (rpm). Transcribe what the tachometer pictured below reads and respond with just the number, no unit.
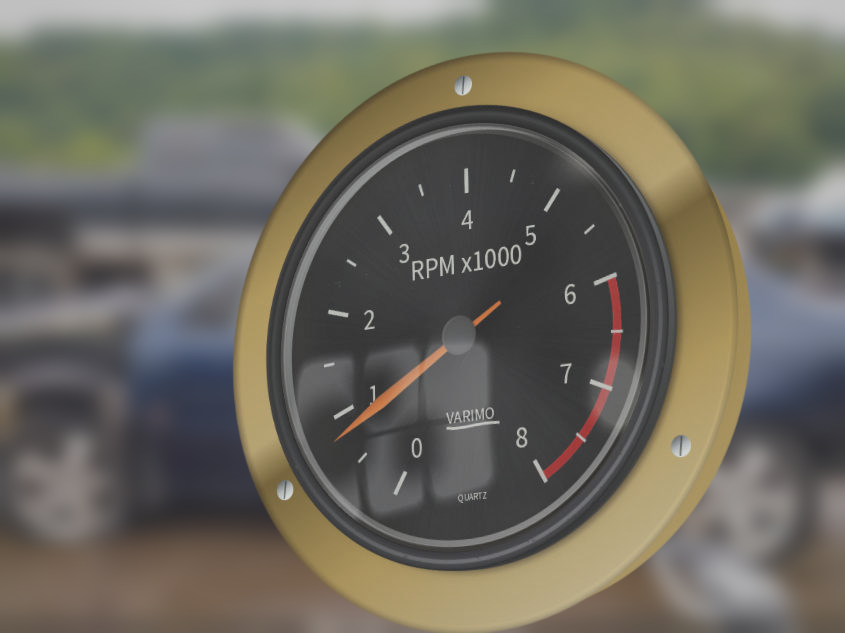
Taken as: 750
